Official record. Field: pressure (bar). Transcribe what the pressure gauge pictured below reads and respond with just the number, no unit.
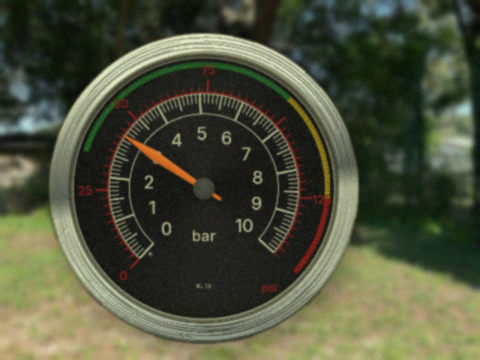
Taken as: 3
